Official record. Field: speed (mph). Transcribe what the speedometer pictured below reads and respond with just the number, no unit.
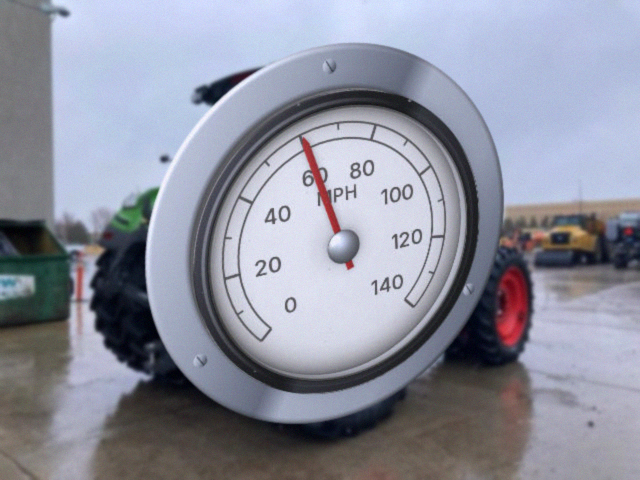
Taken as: 60
